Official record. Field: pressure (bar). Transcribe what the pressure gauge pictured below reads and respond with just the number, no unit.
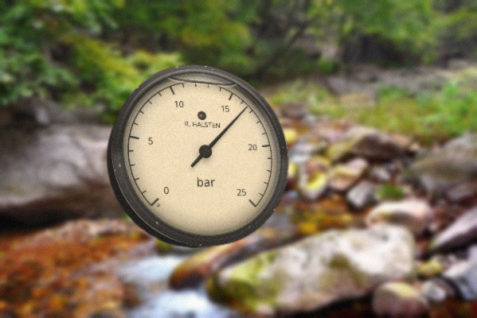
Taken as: 16.5
